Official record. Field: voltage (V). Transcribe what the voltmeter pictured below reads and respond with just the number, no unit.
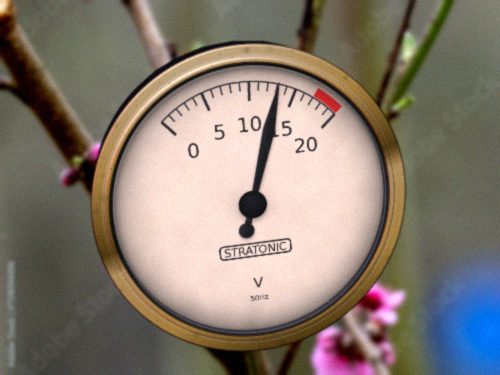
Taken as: 13
